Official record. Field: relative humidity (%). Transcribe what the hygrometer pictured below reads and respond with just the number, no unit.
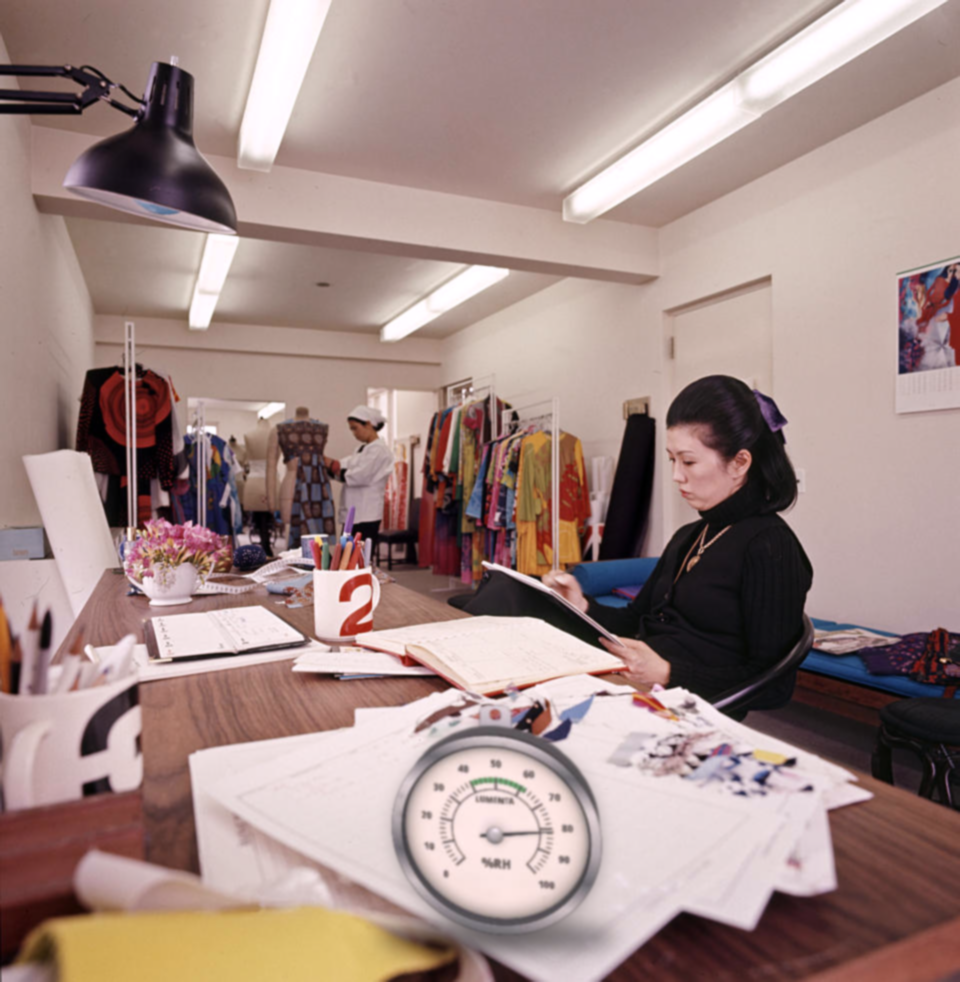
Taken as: 80
